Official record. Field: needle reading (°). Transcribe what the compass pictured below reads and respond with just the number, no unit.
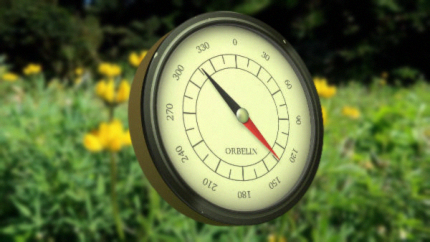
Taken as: 135
